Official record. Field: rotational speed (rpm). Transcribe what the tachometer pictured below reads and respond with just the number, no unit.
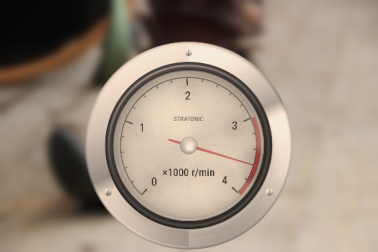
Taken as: 3600
